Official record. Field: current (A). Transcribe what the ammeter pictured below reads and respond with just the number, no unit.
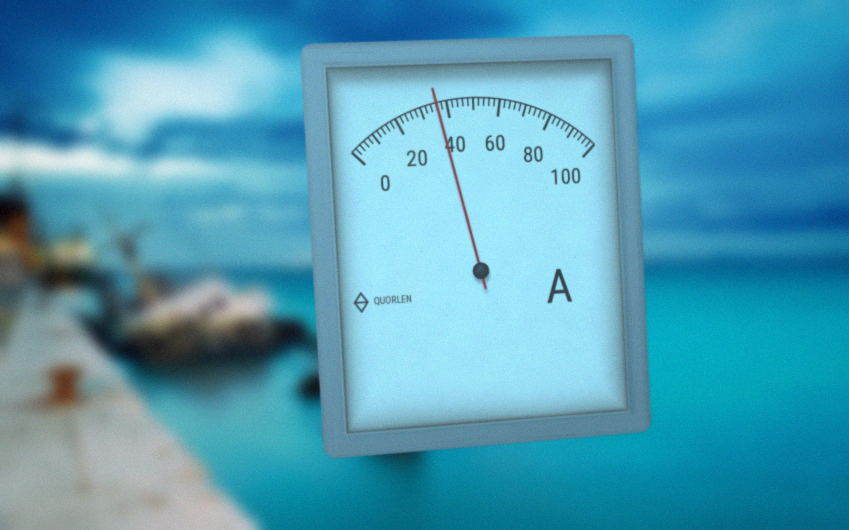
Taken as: 36
